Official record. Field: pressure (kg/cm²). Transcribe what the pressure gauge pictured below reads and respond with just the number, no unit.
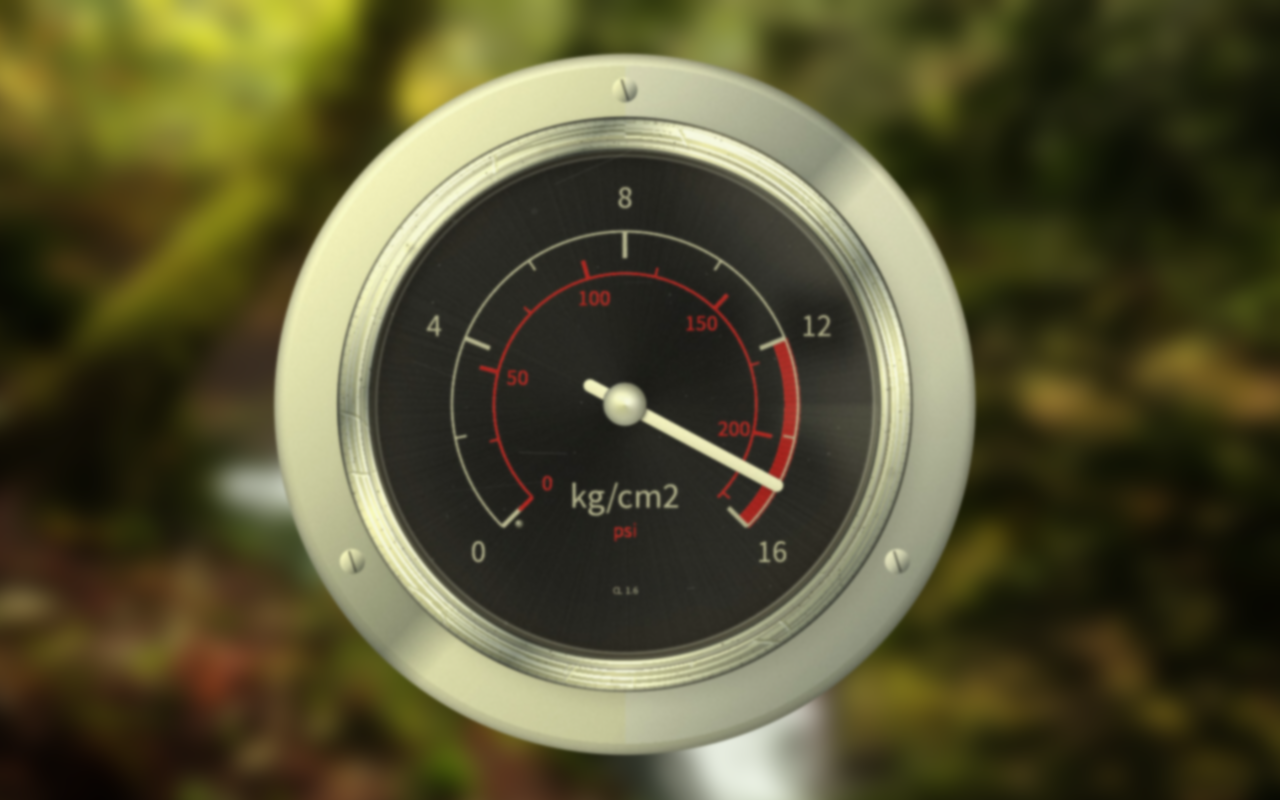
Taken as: 15
